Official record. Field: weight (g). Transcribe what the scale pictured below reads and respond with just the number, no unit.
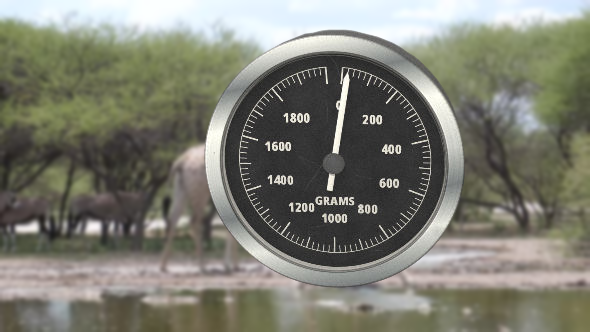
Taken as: 20
